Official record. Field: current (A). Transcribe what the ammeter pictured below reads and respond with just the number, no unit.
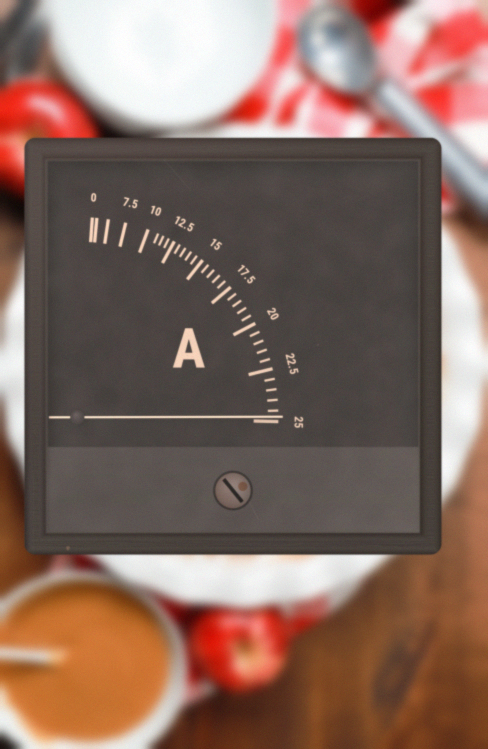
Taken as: 24.75
